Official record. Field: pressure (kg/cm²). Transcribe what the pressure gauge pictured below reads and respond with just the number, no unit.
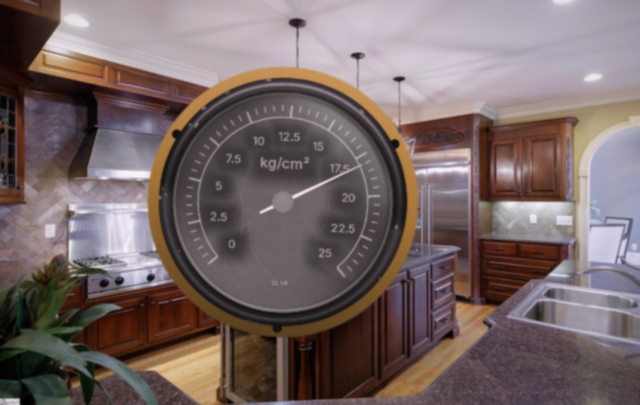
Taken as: 18
